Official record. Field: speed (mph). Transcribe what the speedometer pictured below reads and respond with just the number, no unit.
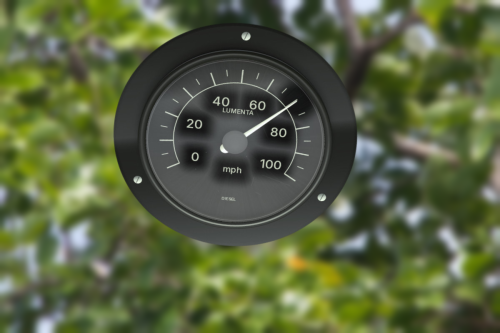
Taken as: 70
